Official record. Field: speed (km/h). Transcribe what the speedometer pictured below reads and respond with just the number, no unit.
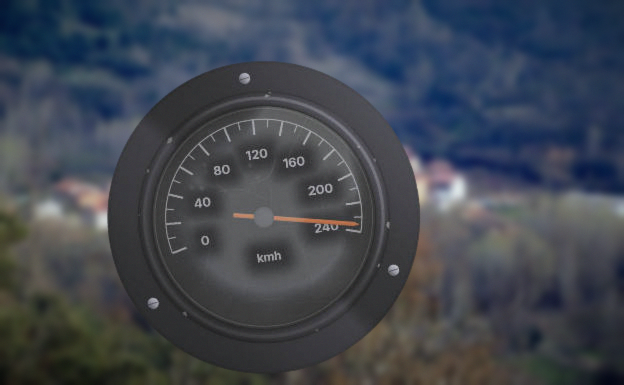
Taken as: 235
